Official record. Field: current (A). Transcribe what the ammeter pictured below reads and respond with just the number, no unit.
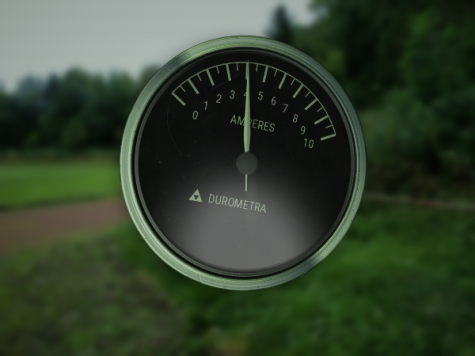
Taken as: 4
